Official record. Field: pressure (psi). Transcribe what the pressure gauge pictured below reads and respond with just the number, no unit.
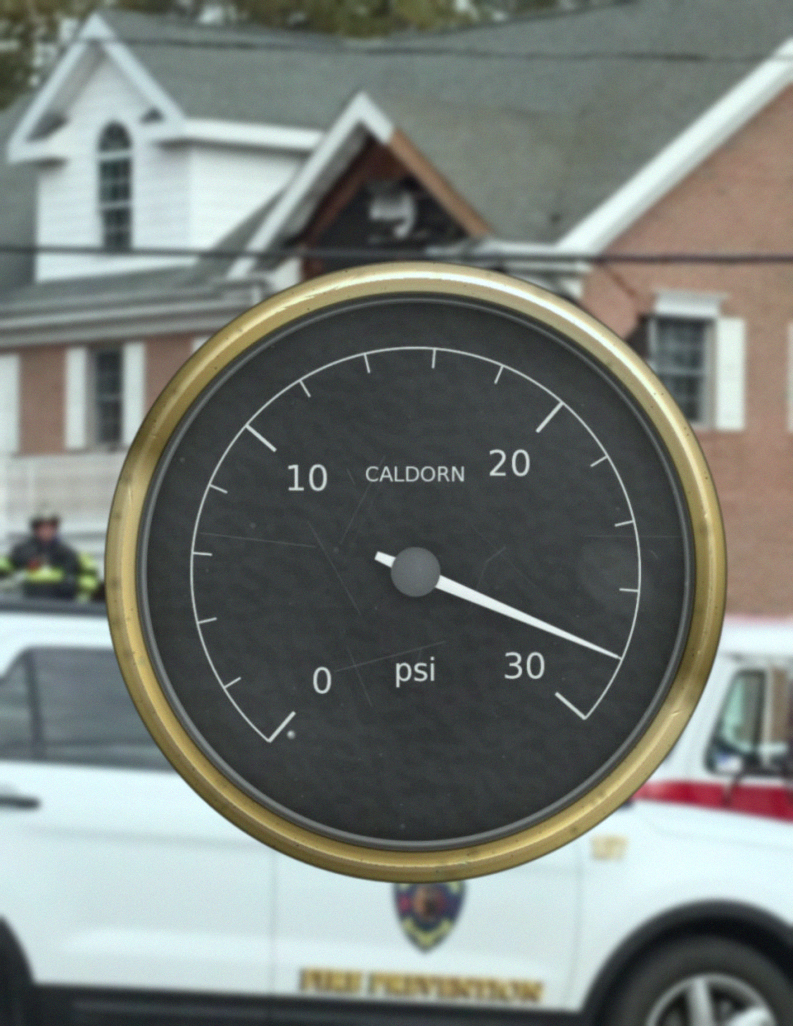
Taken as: 28
